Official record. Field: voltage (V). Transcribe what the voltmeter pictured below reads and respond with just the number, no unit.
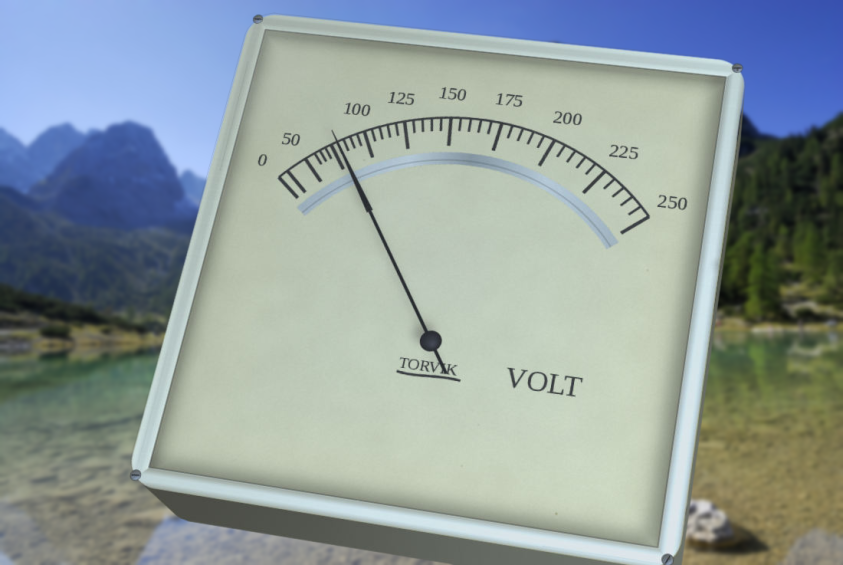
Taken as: 80
